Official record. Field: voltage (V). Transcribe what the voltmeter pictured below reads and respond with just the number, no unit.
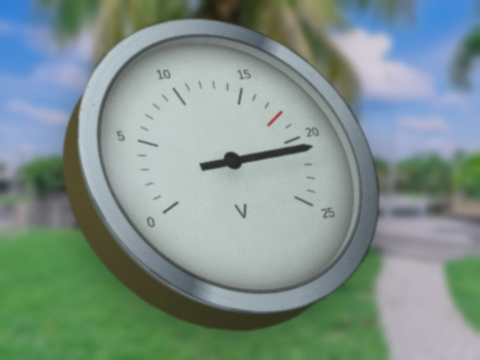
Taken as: 21
